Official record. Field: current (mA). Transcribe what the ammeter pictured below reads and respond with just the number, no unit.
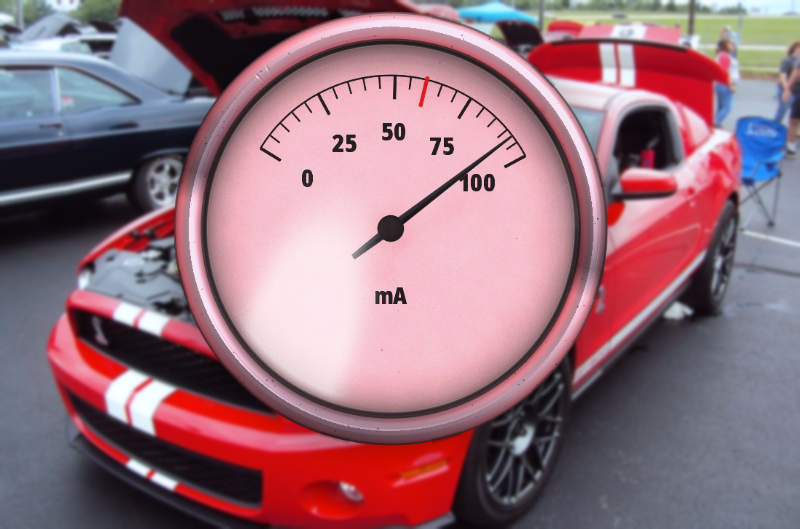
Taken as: 92.5
